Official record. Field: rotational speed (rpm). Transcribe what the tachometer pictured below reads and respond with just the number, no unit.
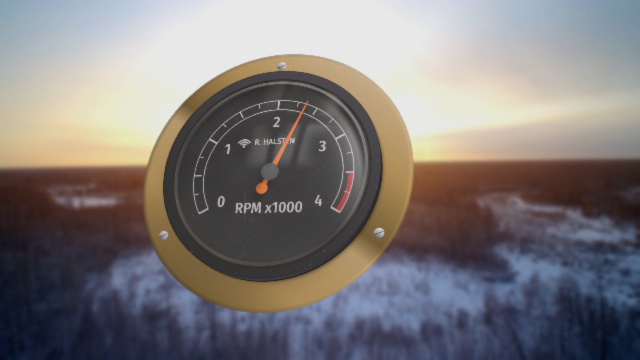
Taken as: 2375
